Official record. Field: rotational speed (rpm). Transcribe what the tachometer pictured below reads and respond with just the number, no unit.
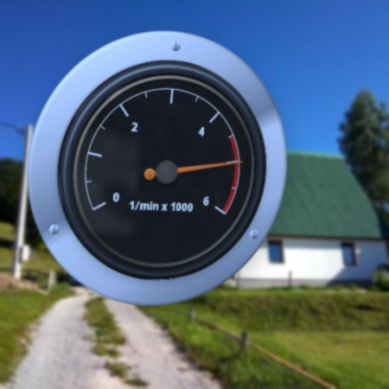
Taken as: 5000
